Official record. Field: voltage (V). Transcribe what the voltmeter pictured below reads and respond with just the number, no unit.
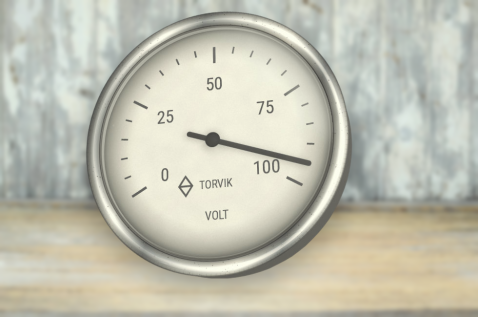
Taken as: 95
